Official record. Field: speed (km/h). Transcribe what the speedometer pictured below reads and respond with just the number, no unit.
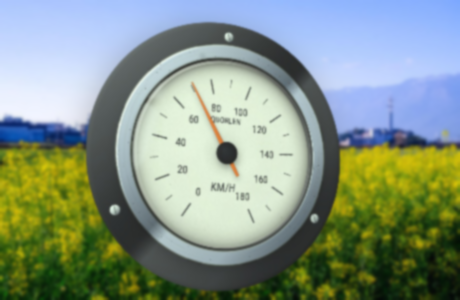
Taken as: 70
